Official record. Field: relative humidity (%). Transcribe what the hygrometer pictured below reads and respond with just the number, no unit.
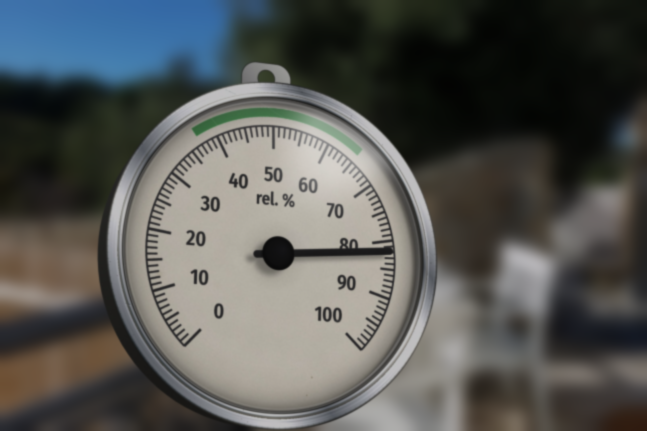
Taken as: 82
